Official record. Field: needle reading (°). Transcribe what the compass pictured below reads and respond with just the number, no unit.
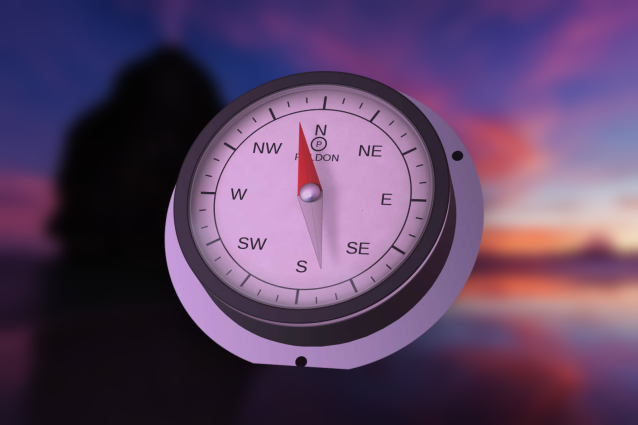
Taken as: 345
